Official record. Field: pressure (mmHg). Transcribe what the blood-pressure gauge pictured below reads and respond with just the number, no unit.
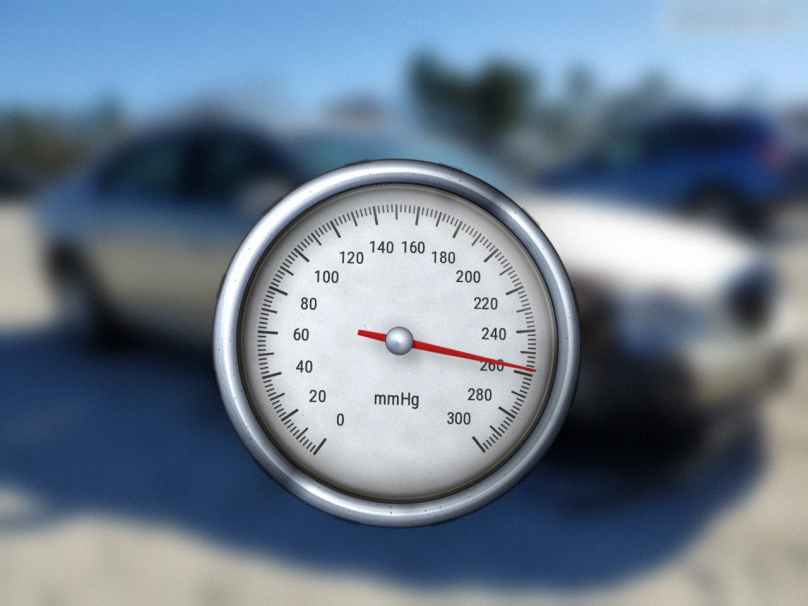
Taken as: 258
